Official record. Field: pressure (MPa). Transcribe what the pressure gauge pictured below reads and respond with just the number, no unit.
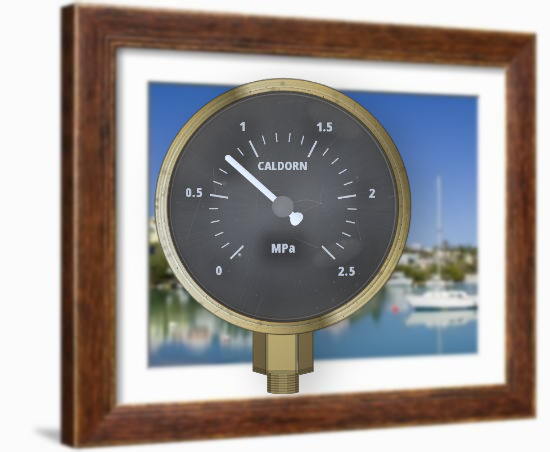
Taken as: 0.8
